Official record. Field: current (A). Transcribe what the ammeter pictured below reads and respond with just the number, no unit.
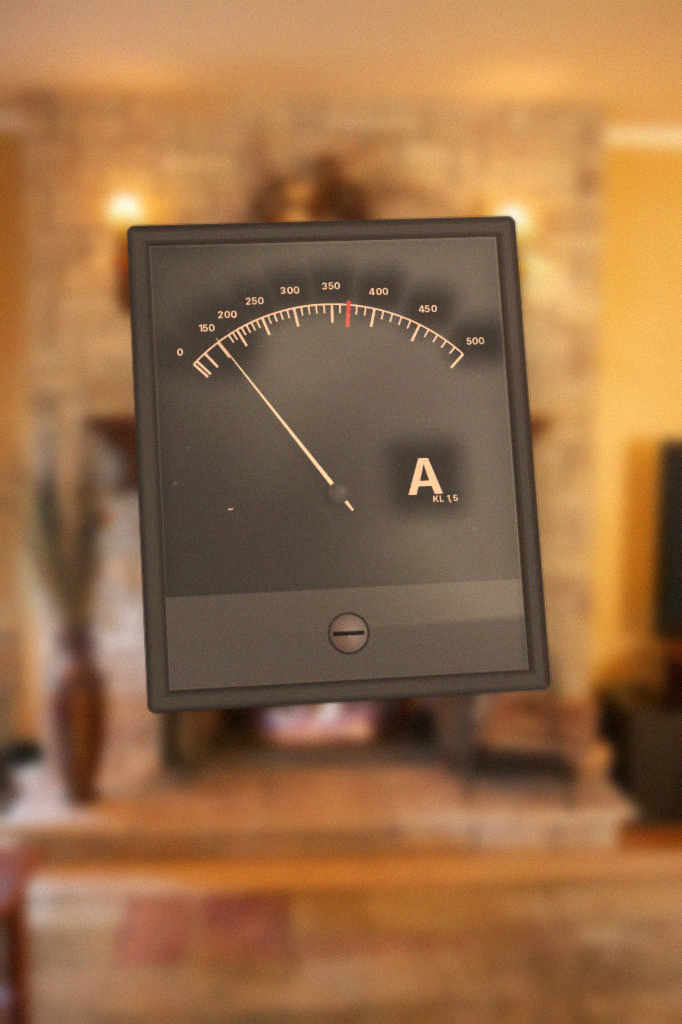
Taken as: 150
